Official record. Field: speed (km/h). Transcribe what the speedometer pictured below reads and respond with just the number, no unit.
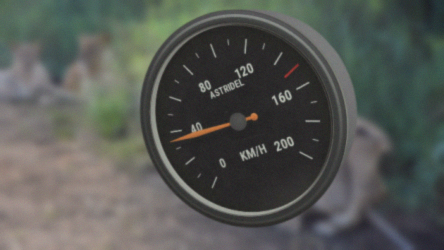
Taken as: 35
